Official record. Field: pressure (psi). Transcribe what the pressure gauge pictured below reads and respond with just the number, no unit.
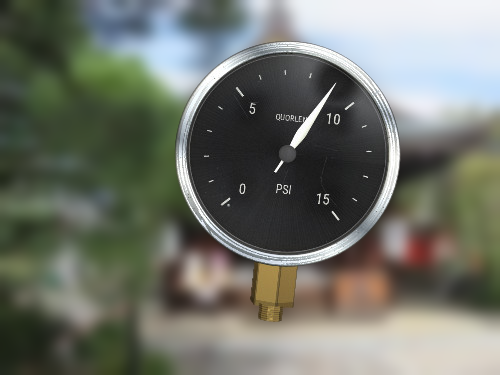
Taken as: 9
